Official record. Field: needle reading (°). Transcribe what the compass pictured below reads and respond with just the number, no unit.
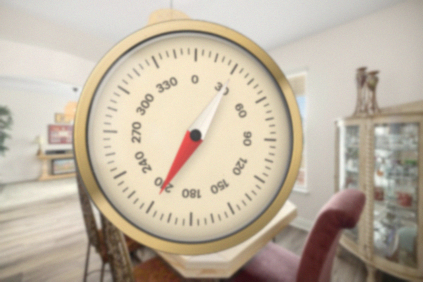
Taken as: 210
